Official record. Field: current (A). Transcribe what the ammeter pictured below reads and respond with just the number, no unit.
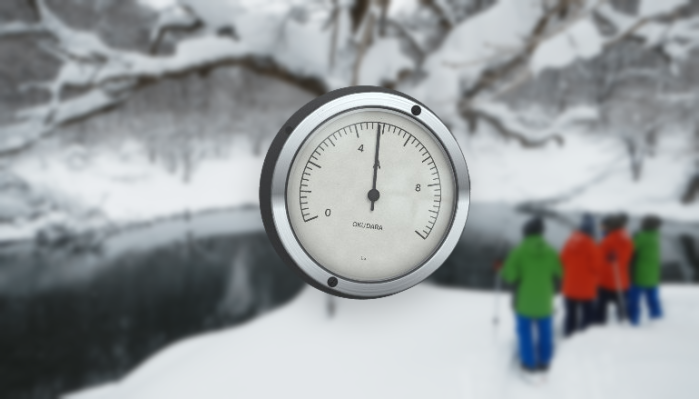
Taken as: 4.8
